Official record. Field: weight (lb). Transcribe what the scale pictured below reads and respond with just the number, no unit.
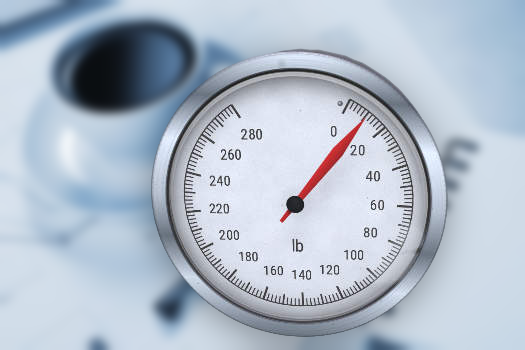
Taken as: 10
